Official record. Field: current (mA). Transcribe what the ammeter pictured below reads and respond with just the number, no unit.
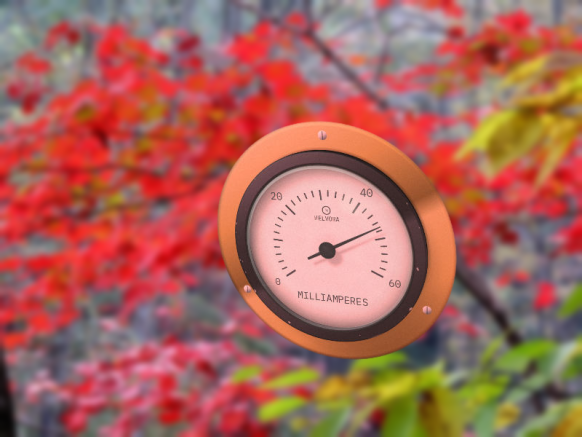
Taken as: 47
